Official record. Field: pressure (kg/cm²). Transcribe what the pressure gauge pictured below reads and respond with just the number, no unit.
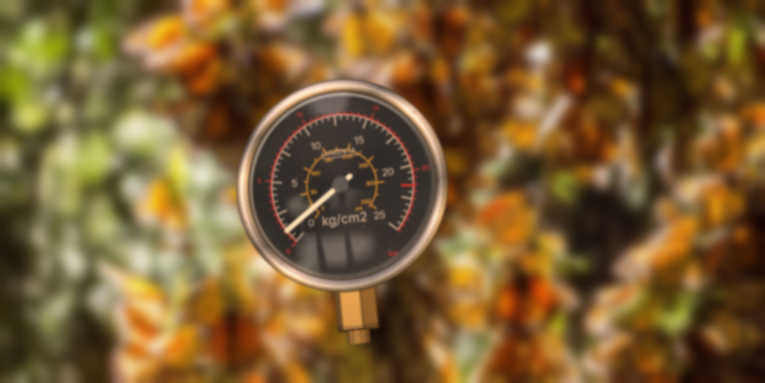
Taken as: 1
